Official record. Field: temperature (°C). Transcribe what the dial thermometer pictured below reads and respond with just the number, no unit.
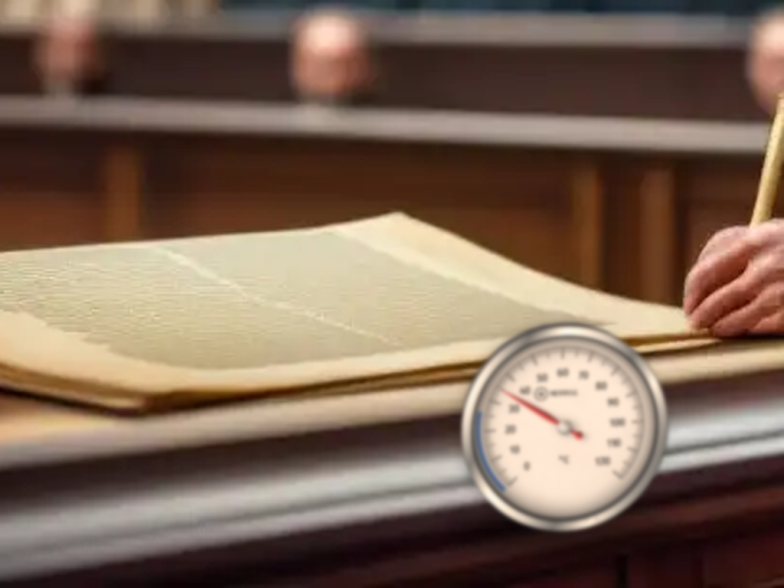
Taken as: 35
